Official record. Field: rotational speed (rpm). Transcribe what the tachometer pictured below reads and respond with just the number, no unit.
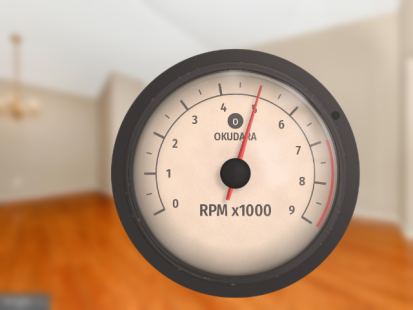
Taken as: 5000
